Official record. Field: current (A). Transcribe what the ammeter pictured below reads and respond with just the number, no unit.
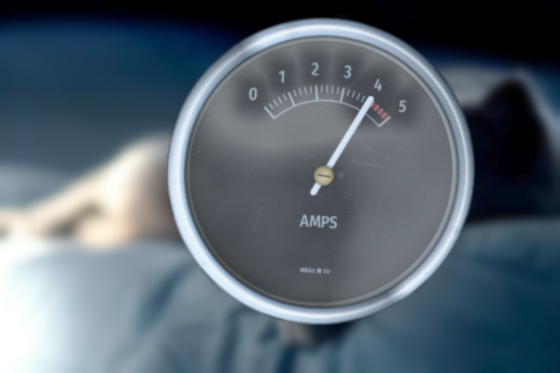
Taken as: 4
